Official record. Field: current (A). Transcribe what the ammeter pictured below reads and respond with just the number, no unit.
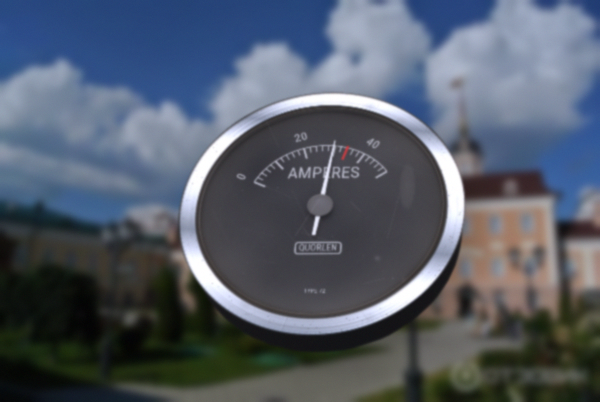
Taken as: 30
